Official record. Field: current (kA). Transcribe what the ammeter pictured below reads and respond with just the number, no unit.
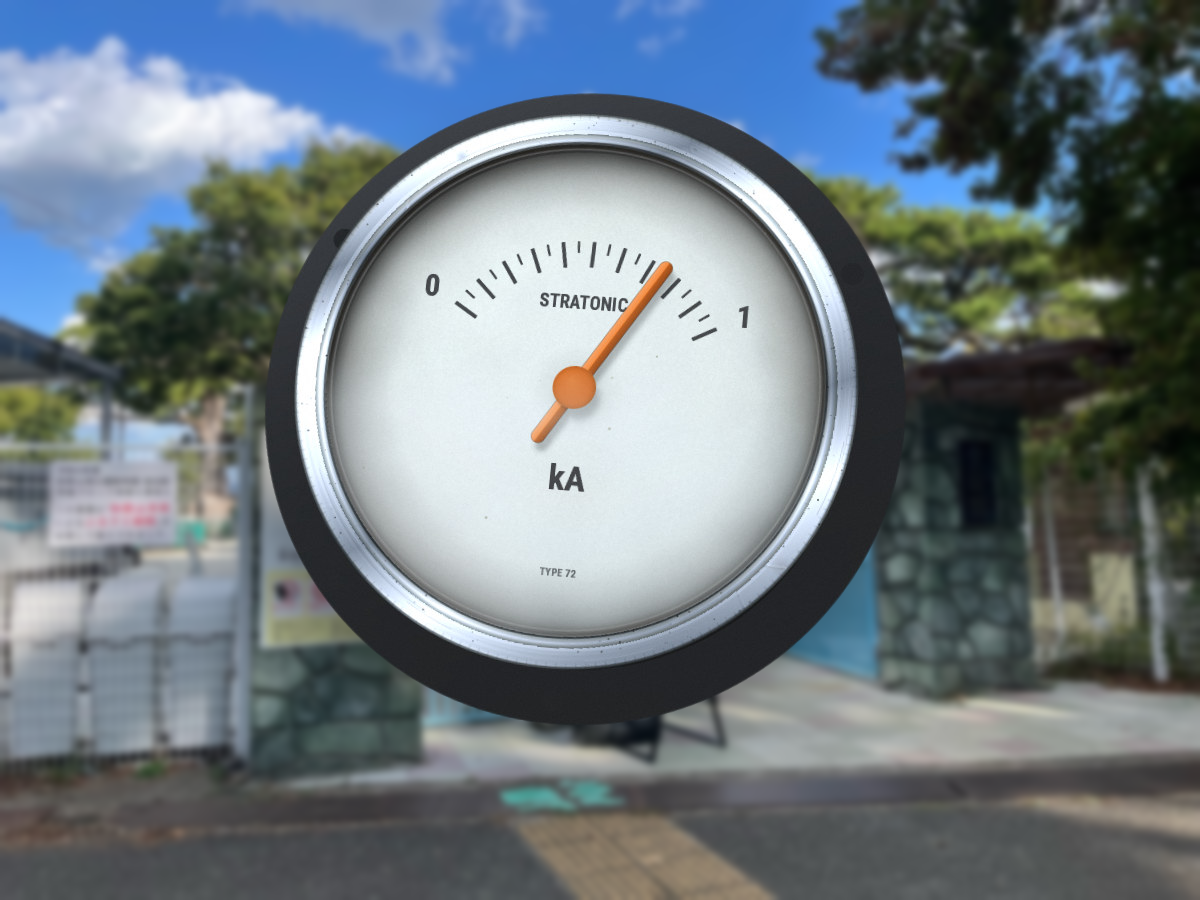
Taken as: 0.75
